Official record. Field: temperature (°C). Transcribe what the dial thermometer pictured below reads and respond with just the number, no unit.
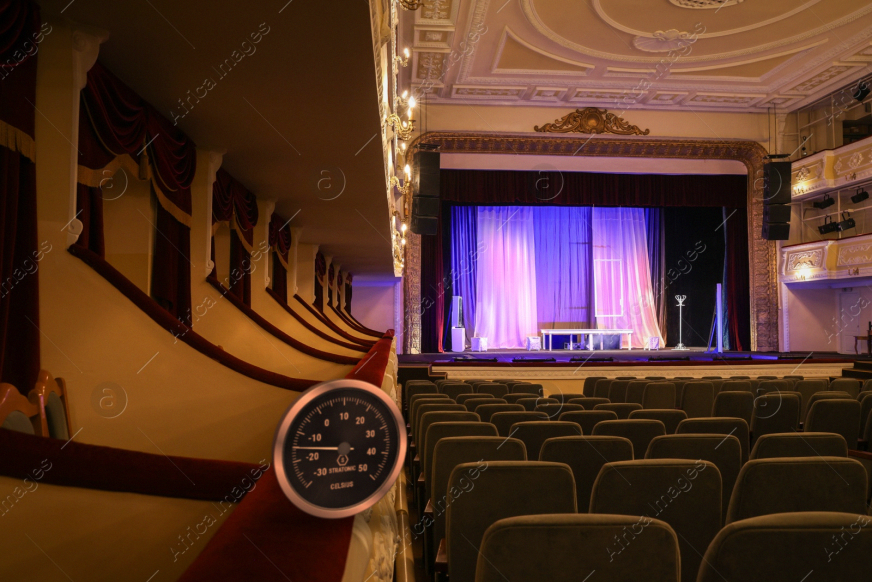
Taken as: -15
